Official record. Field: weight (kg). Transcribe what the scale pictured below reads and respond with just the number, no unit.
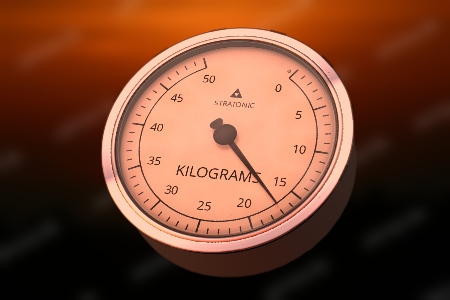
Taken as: 17
